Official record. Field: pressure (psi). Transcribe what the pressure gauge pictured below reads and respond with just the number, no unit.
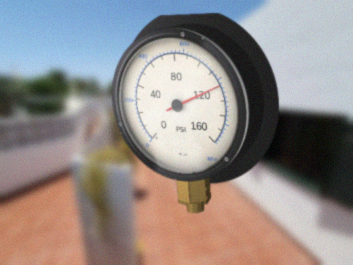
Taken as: 120
